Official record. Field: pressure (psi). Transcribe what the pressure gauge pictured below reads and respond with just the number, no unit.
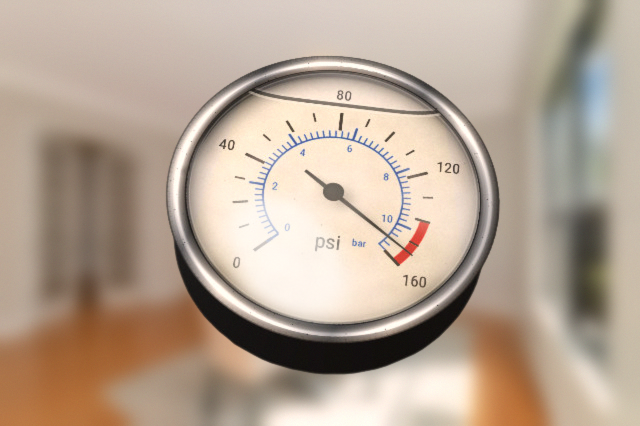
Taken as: 155
